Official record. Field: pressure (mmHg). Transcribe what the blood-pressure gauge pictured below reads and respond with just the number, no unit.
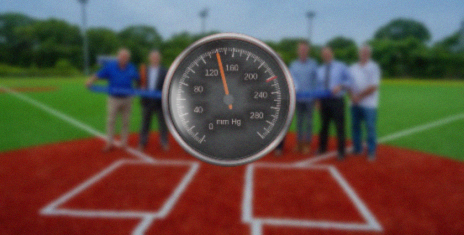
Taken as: 140
